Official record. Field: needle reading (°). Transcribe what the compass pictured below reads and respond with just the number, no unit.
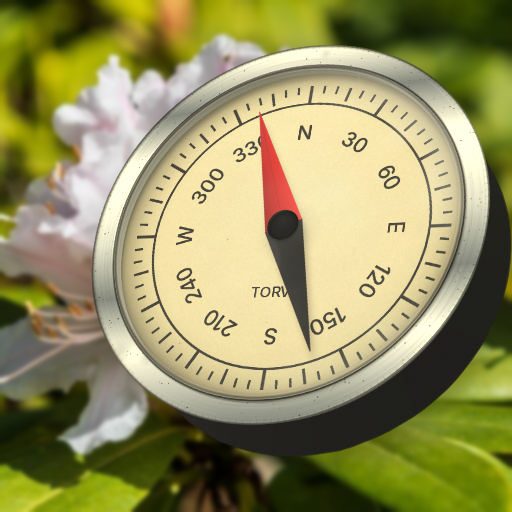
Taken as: 340
